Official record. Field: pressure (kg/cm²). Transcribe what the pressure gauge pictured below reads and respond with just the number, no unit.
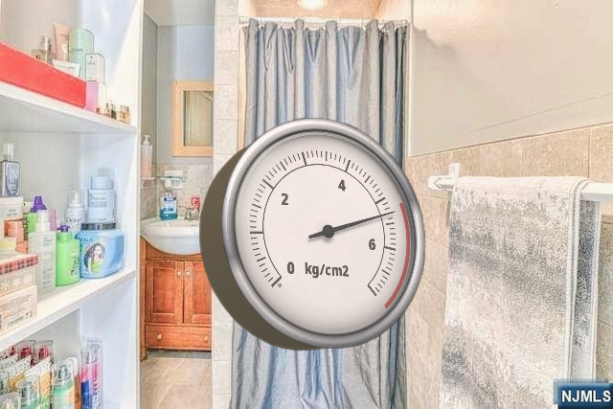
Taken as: 5.3
